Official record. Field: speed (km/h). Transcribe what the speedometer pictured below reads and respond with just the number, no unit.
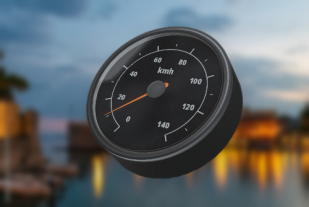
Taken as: 10
